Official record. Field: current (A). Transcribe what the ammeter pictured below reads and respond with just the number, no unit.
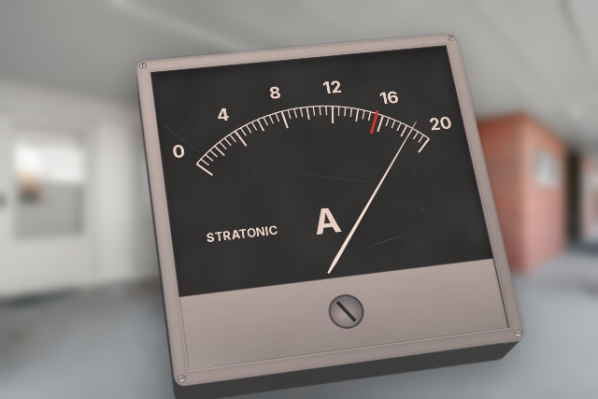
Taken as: 18.5
